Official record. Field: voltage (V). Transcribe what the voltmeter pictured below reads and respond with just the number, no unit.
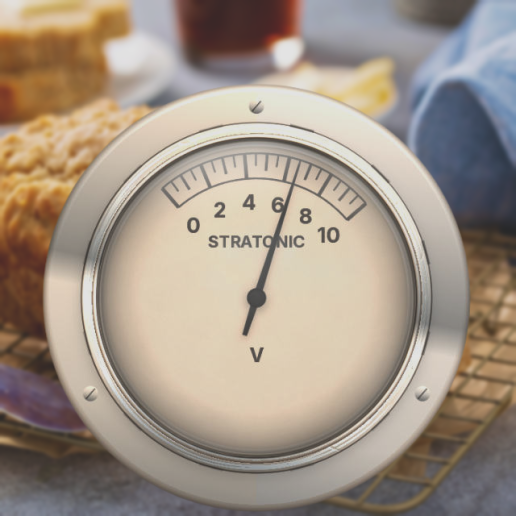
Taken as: 6.5
